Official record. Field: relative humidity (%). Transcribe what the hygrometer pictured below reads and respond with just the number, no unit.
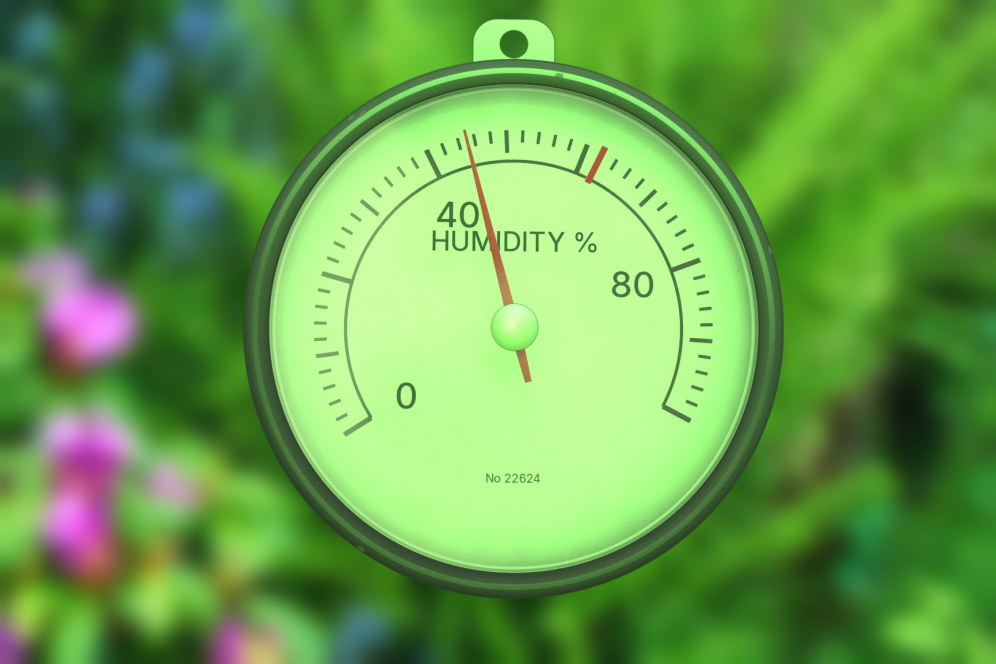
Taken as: 45
